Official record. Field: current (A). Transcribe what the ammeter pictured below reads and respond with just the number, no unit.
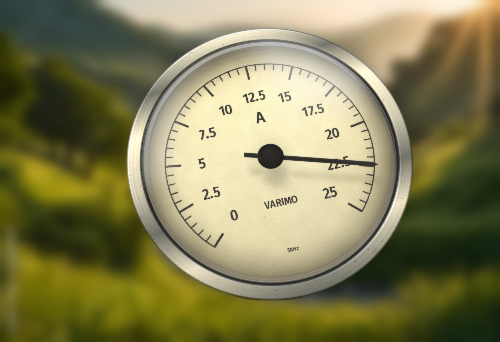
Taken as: 22.5
